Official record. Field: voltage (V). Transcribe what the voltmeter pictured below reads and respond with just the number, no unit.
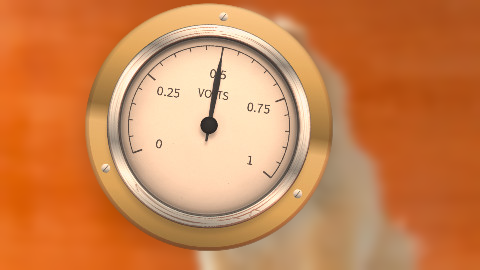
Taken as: 0.5
